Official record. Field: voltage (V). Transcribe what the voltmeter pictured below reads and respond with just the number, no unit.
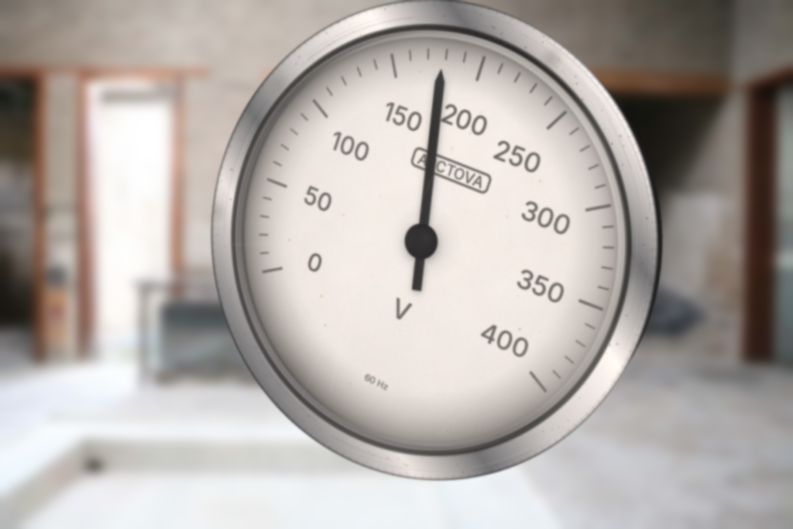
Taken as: 180
